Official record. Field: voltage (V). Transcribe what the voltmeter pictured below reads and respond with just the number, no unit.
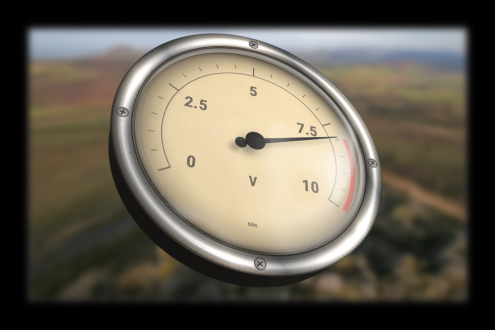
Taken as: 8
